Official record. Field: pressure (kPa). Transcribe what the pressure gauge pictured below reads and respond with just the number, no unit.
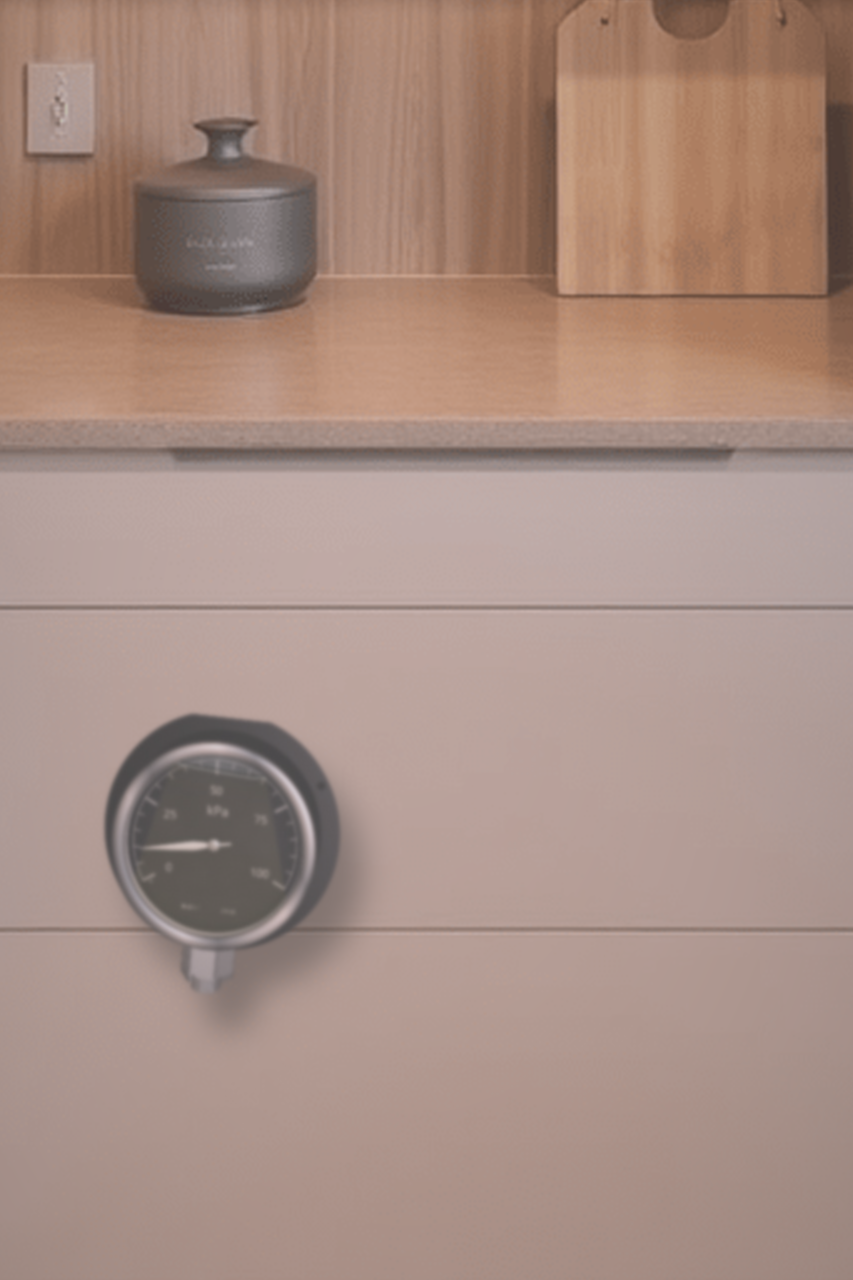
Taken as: 10
